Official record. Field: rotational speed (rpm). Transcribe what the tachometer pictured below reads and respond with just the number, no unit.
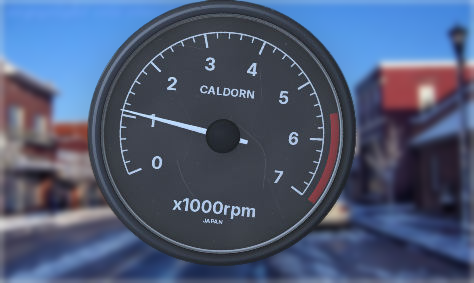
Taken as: 1100
